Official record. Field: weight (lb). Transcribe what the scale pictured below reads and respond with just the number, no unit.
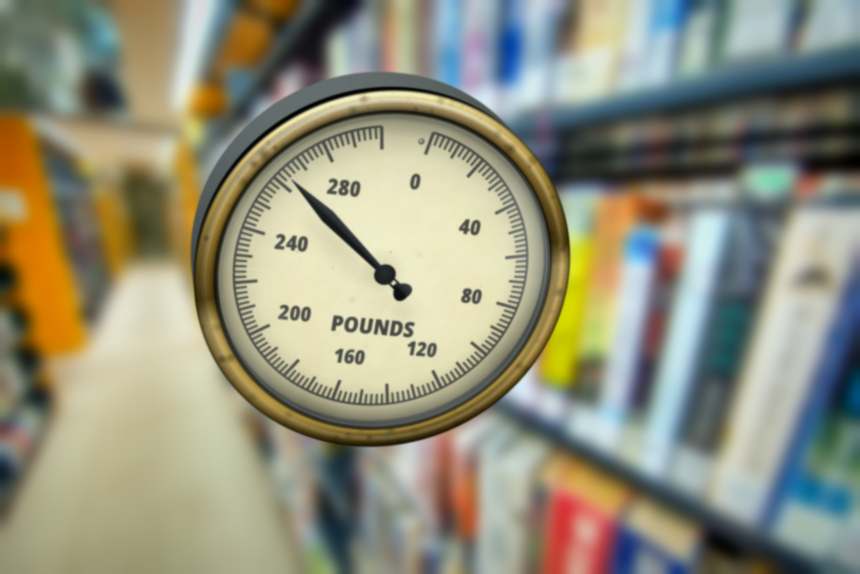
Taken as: 264
